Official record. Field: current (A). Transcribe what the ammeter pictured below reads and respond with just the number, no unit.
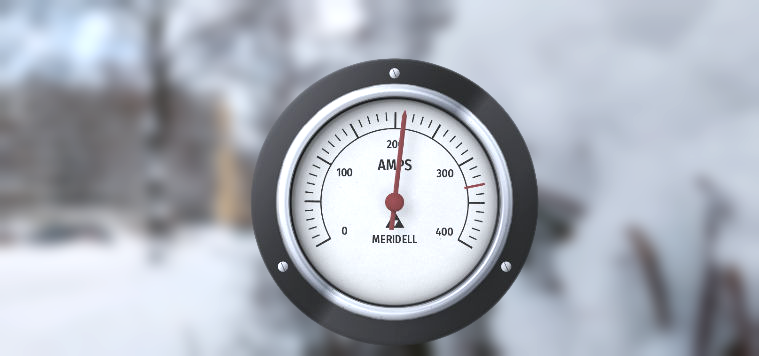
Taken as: 210
